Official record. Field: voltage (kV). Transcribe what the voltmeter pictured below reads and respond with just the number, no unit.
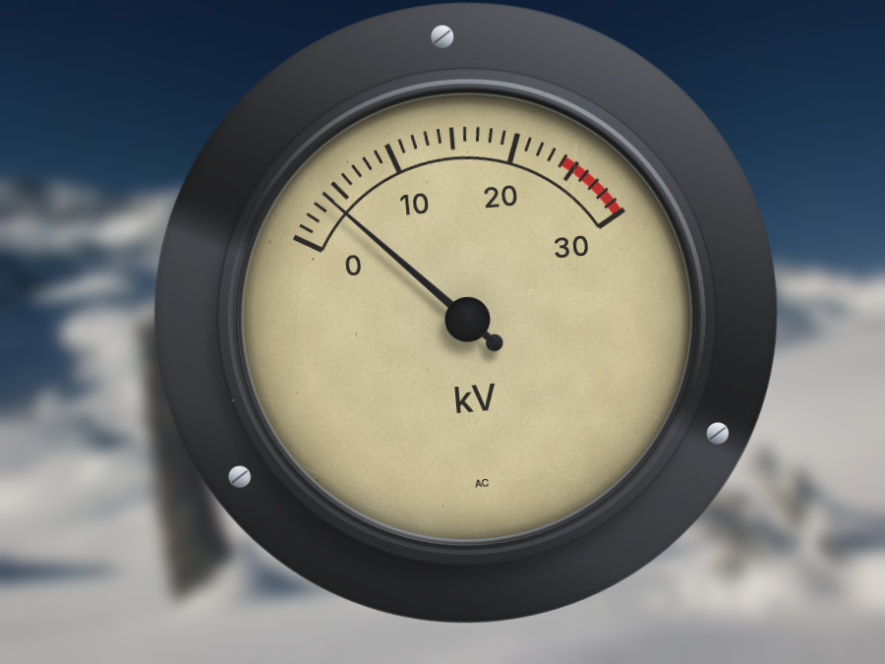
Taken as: 4
